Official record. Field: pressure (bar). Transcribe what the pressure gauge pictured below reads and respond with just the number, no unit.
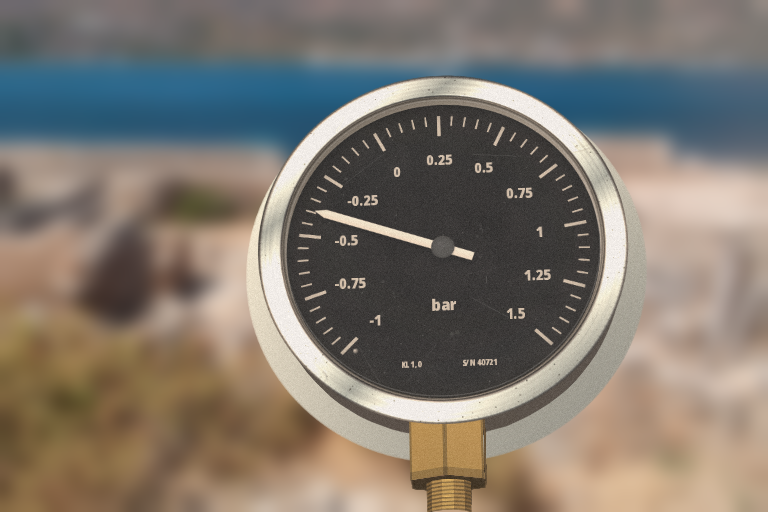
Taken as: -0.4
